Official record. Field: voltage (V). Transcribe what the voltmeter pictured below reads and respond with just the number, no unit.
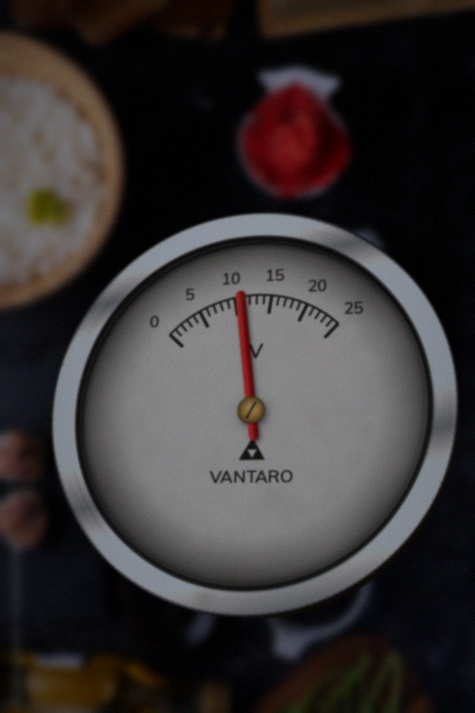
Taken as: 11
